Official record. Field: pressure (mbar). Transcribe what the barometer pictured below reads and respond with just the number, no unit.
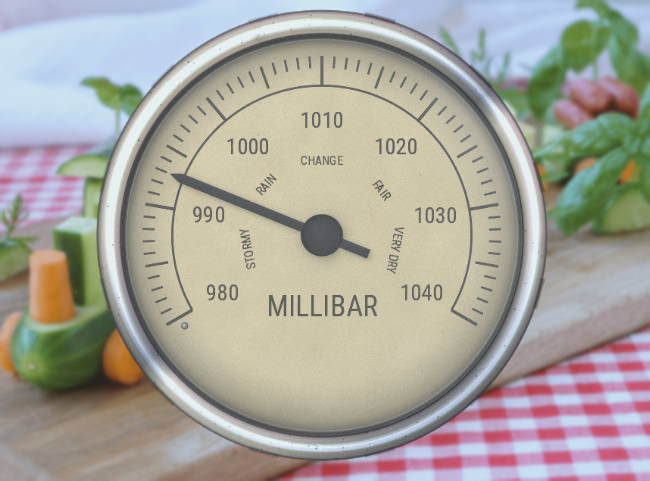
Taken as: 993
